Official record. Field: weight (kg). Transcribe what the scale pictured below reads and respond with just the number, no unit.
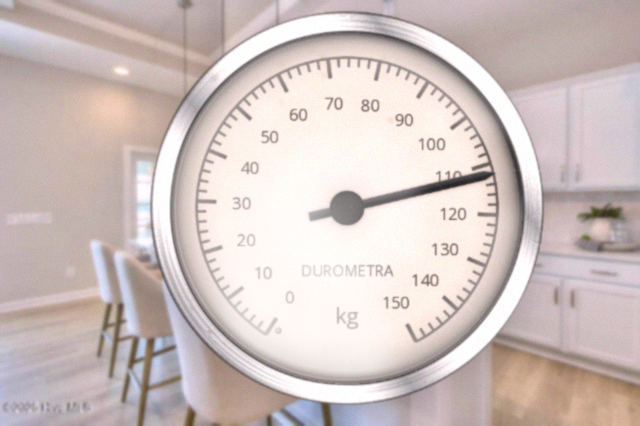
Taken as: 112
